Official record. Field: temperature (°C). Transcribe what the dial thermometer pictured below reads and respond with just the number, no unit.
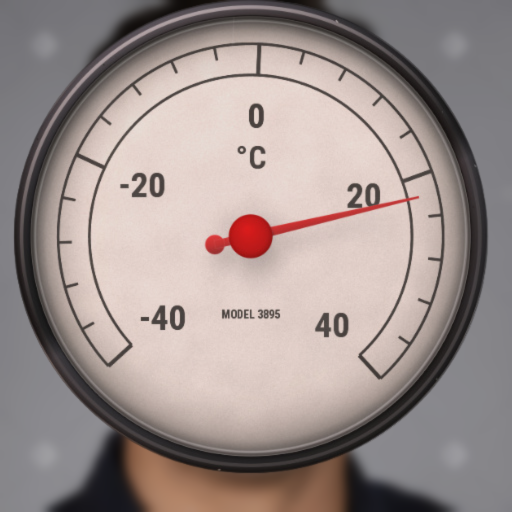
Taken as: 22
